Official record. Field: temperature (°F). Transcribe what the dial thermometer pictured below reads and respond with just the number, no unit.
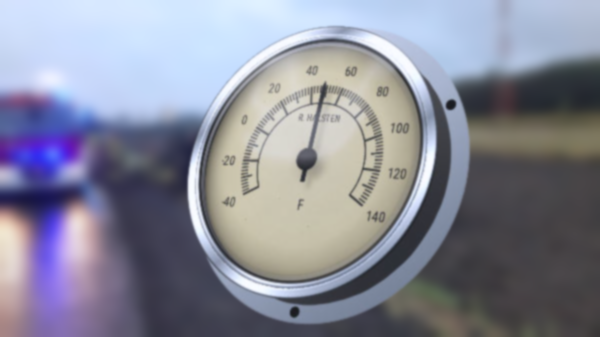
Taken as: 50
